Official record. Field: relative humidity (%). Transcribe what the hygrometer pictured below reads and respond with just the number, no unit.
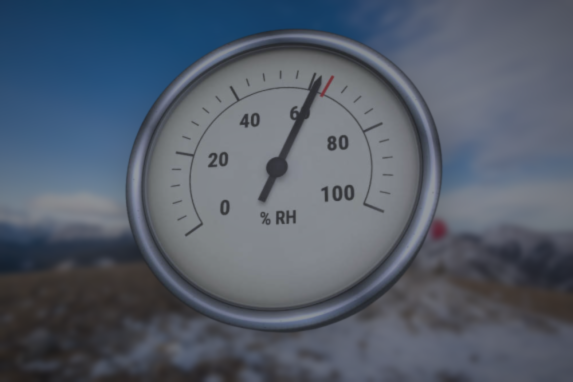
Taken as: 62
